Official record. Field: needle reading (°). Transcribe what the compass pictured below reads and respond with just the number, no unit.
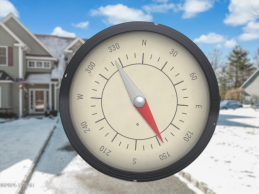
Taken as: 145
